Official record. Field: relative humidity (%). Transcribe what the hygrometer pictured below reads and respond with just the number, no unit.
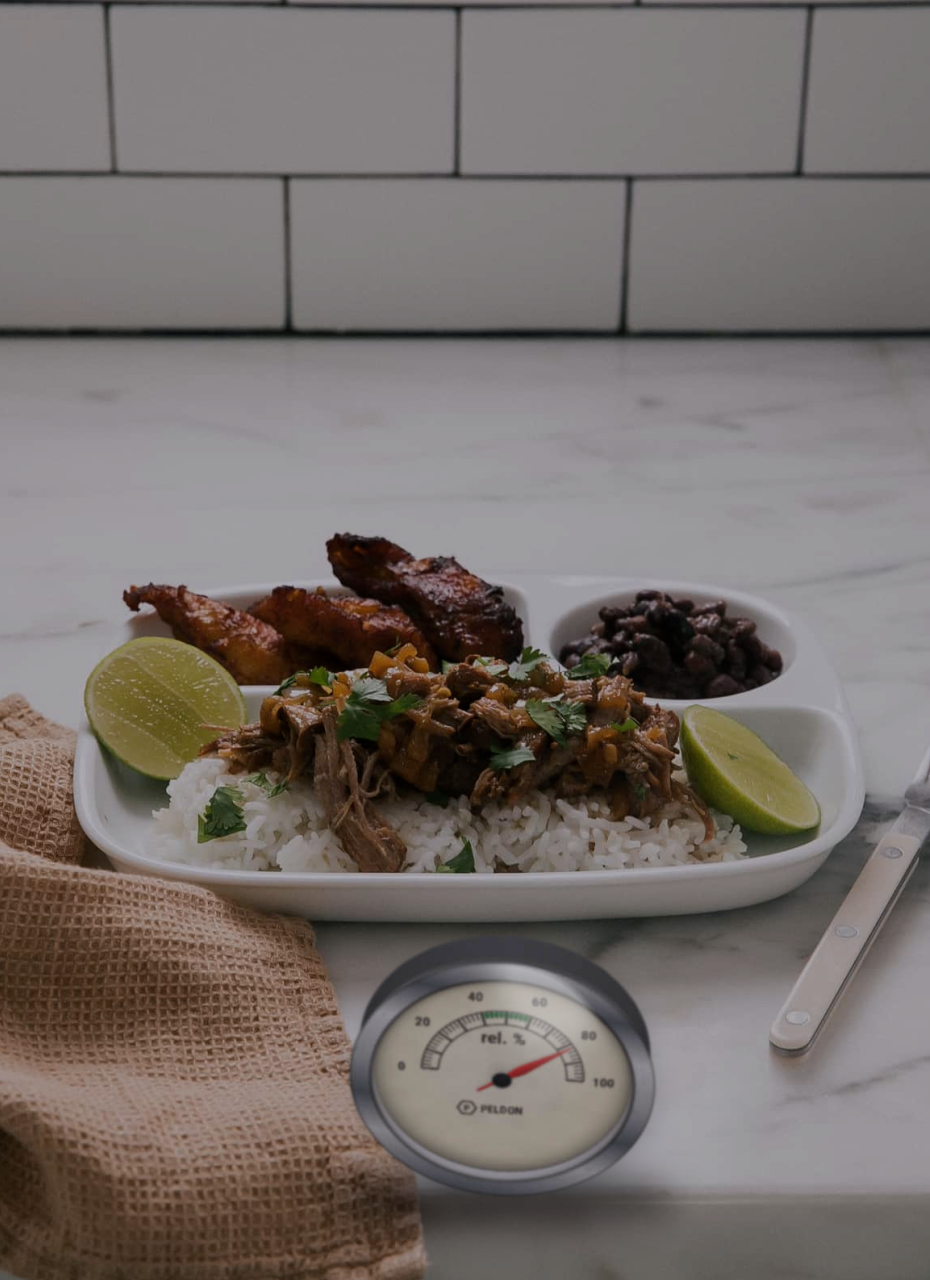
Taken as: 80
